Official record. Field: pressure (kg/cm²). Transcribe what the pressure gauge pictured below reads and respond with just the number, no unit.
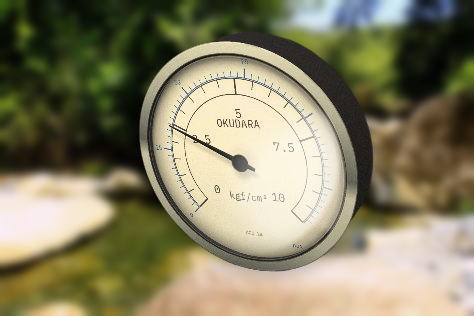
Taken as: 2.5
